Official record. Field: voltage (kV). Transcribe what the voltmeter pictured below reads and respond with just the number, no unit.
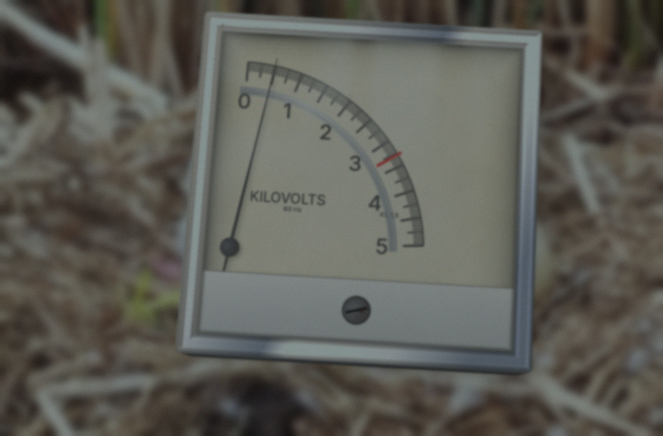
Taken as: 0.5
